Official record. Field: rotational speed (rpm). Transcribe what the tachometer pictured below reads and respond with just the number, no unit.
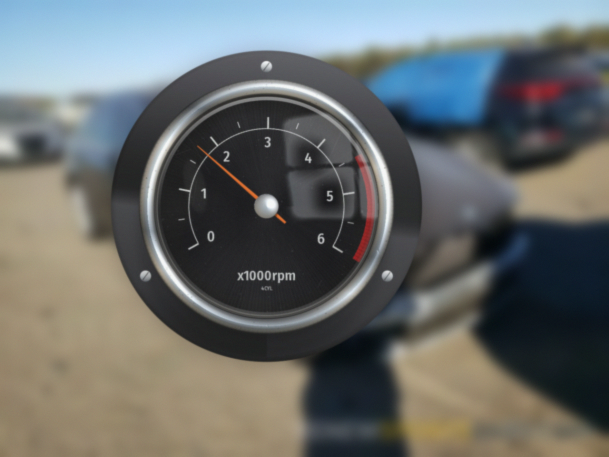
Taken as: 1750
